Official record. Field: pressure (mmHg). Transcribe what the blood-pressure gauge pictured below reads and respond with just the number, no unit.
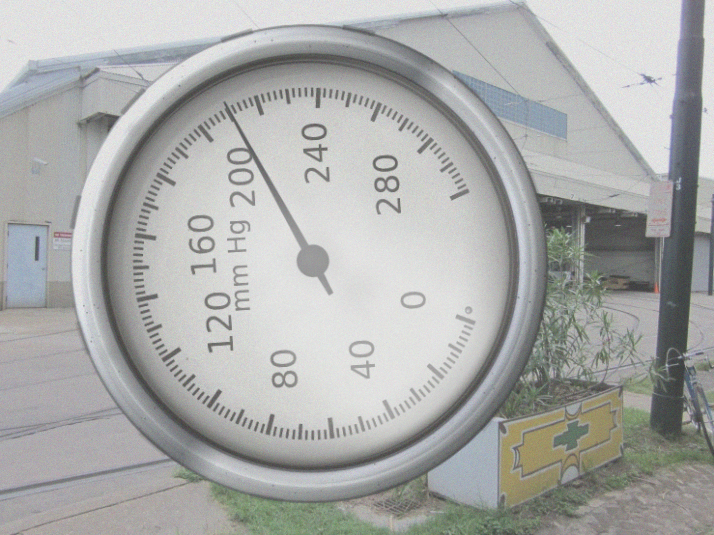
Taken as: 210
